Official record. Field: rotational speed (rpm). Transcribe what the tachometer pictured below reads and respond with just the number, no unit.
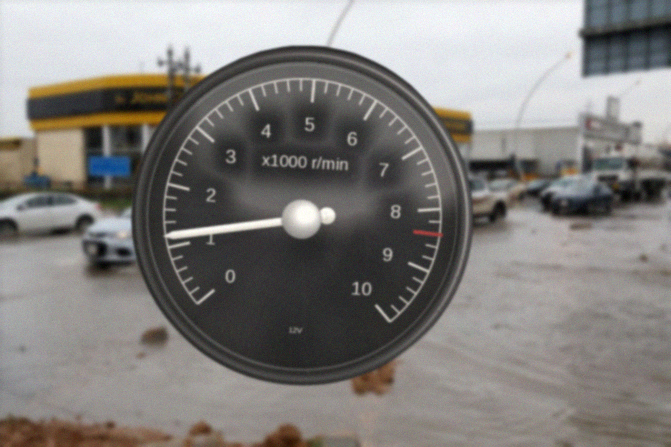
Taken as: 1200
